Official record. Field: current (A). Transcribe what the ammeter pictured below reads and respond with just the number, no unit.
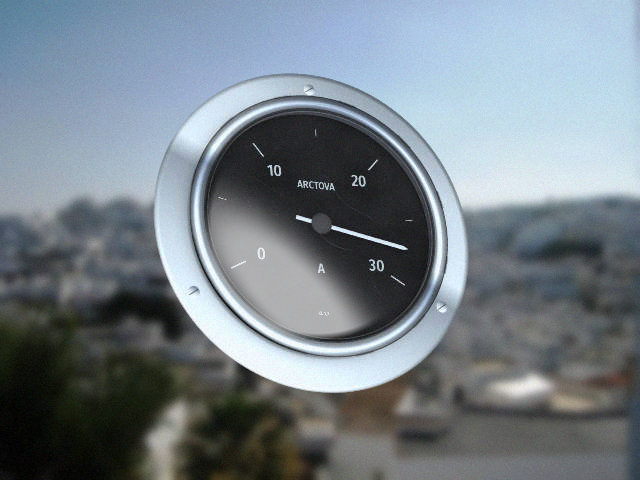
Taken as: 27.5
